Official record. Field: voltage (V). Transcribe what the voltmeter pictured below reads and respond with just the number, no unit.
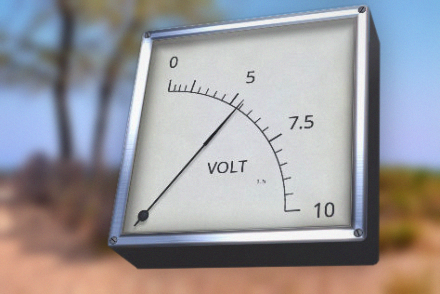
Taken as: 5.5
